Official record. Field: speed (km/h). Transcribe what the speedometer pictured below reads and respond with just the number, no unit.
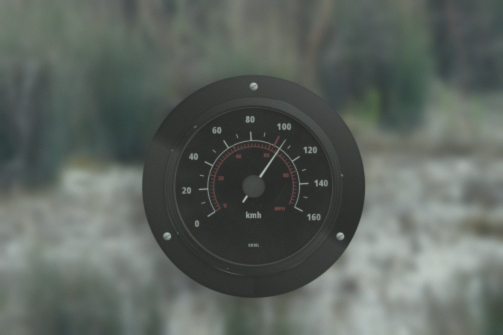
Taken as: 105
